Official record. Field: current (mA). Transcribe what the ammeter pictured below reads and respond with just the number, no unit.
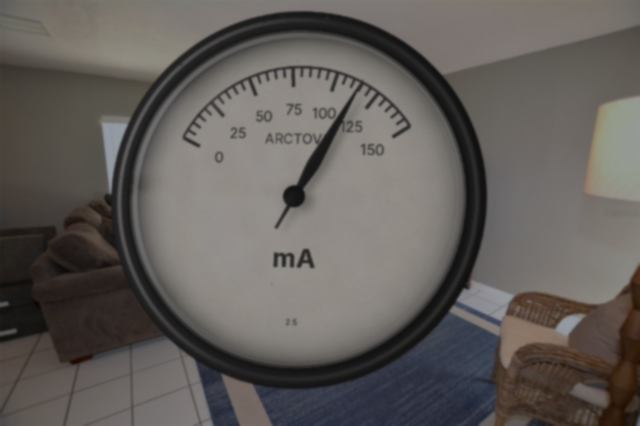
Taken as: 115
